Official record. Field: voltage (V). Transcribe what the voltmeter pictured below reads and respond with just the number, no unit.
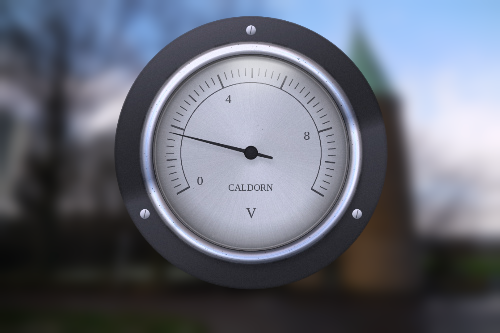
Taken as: 1.8
